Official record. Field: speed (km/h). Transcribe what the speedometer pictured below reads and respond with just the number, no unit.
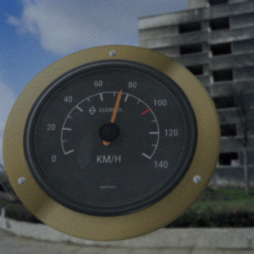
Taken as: 75
